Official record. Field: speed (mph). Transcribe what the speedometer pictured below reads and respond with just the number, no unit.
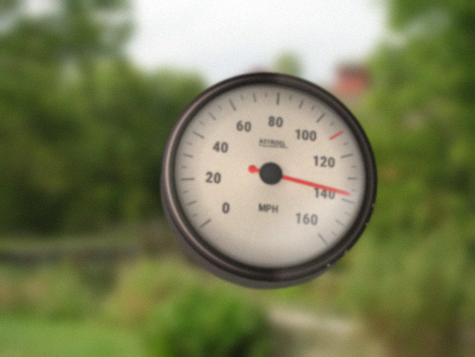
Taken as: 137.5
